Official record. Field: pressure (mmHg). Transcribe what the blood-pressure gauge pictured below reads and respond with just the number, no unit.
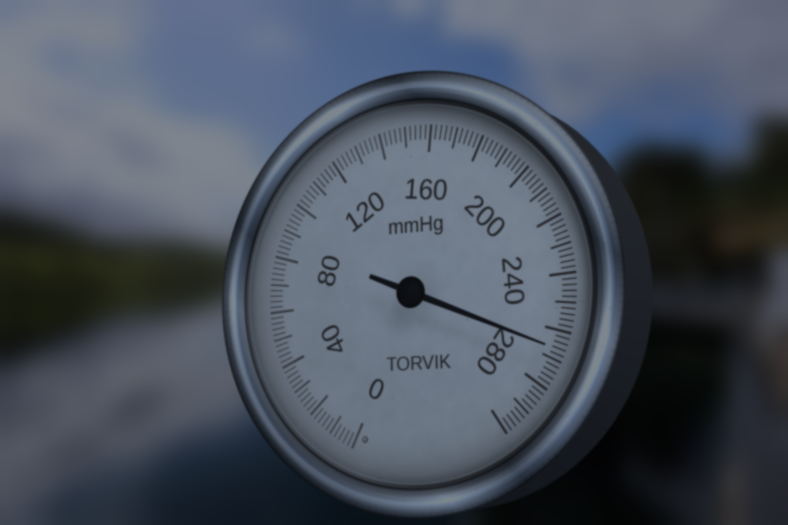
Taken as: 266
